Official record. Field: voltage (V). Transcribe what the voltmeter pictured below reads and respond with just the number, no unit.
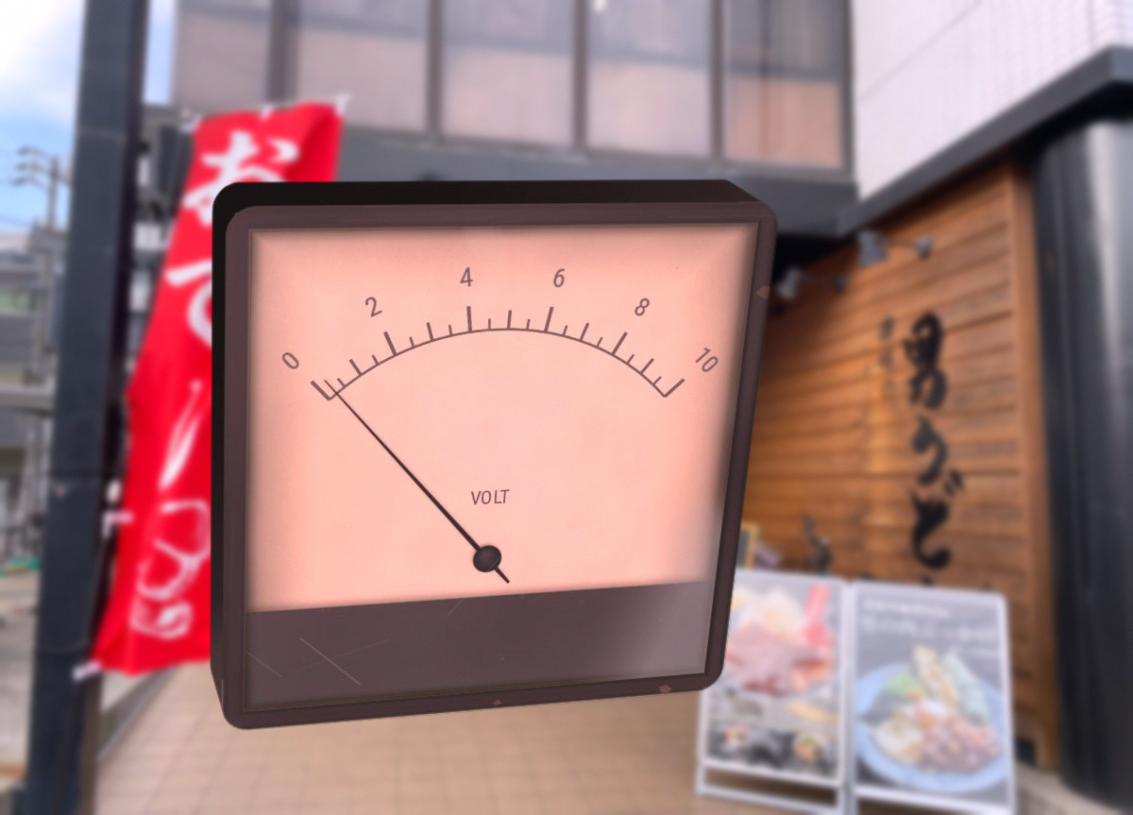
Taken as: 0.25
